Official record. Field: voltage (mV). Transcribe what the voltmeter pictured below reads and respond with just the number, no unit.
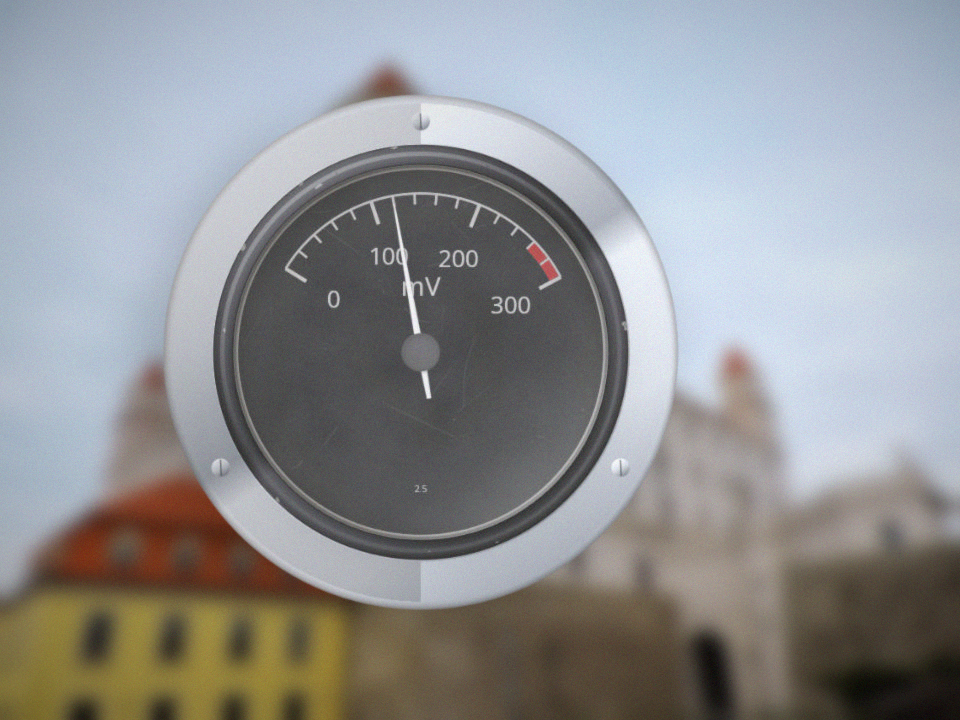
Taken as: 120
